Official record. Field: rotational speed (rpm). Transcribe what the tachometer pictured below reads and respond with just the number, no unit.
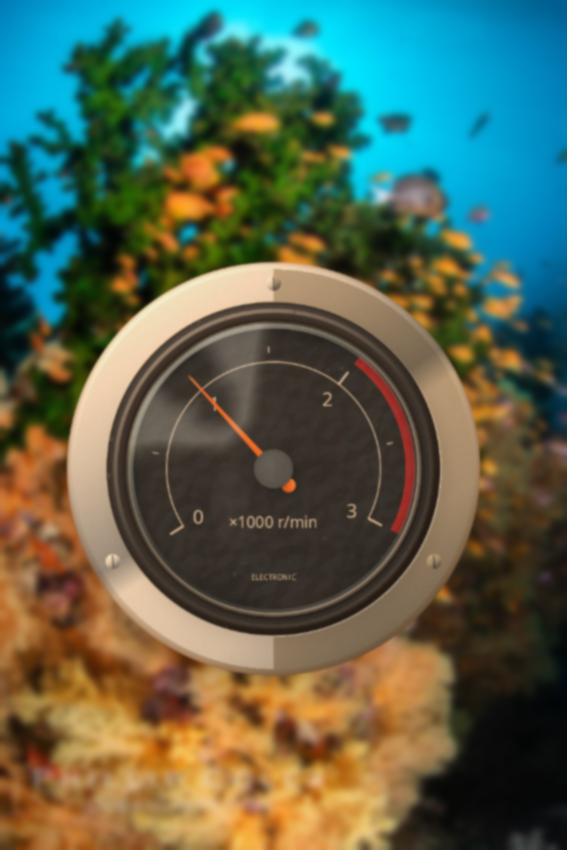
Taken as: 1000
